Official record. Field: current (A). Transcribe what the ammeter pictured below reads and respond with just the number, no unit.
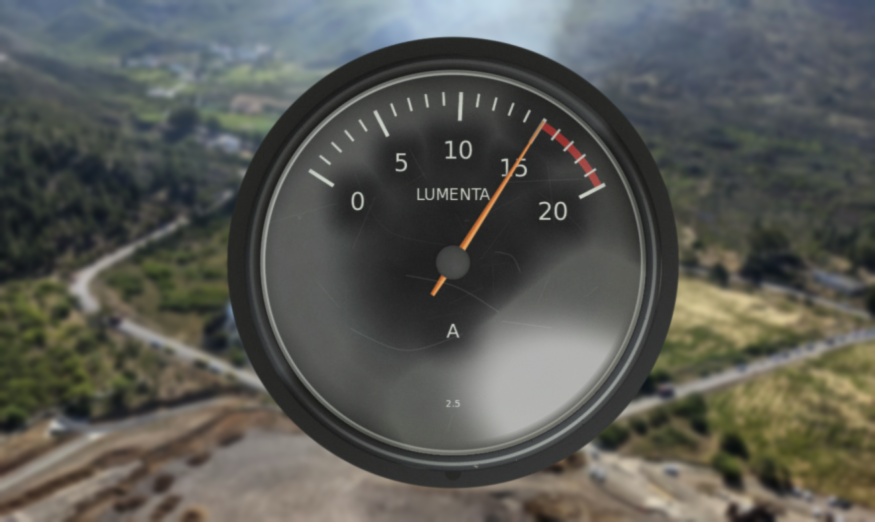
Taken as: 15
